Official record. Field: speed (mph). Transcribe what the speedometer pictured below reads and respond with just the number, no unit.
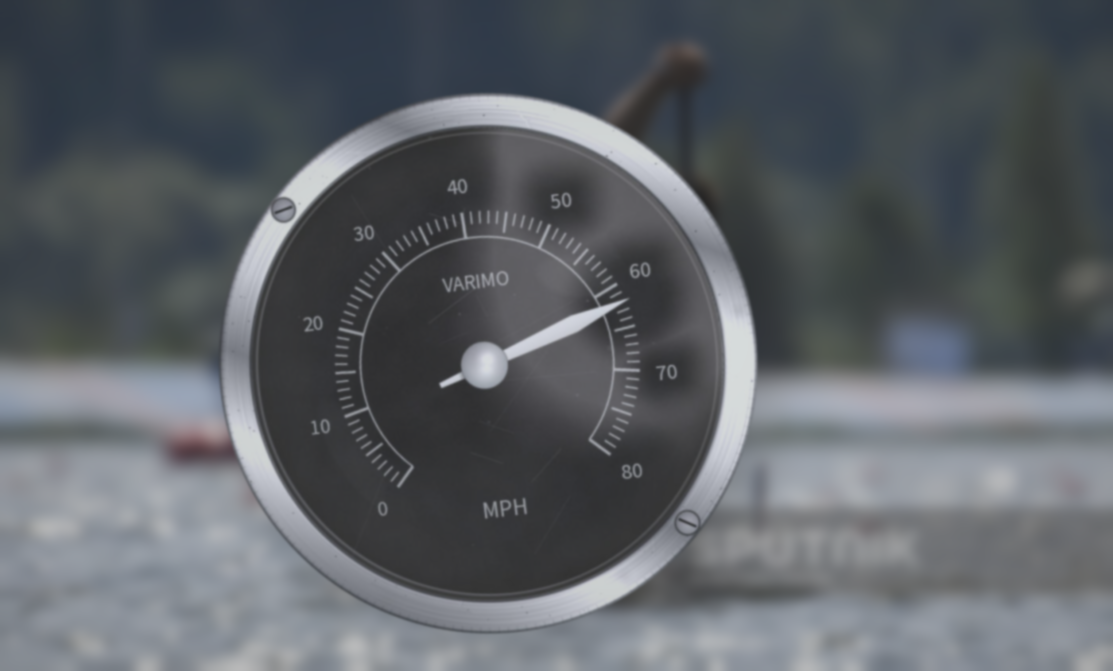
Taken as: 62
